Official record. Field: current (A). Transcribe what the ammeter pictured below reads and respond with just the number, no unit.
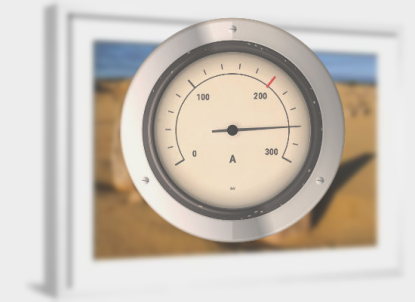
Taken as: 260
